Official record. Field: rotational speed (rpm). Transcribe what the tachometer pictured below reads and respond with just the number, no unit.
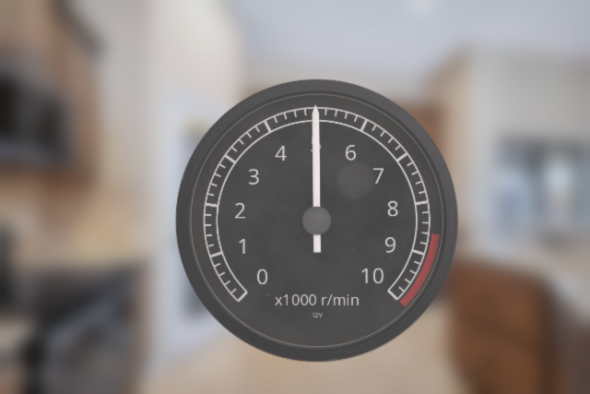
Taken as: 5000
